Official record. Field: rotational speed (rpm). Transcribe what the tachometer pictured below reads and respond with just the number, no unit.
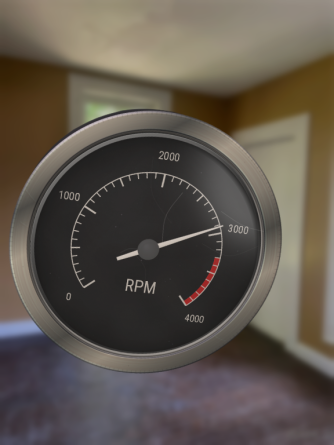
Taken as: 2900
